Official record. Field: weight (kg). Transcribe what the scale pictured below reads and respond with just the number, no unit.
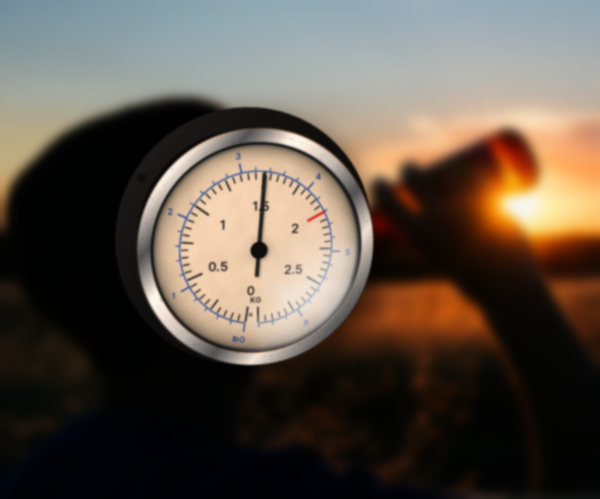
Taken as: 1.5
